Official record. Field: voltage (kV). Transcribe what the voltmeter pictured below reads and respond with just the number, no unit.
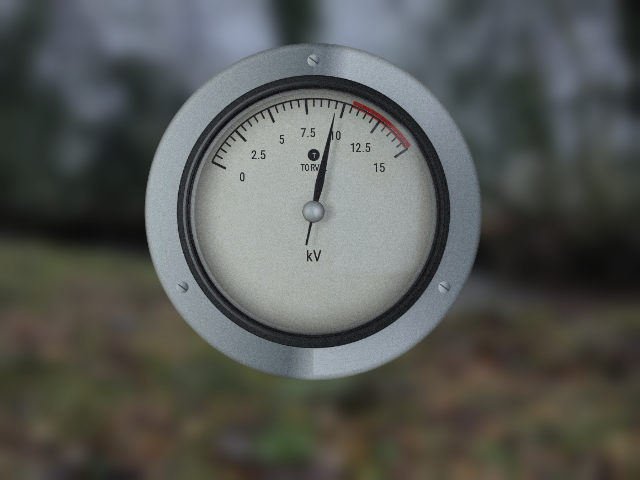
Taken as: 9.5
